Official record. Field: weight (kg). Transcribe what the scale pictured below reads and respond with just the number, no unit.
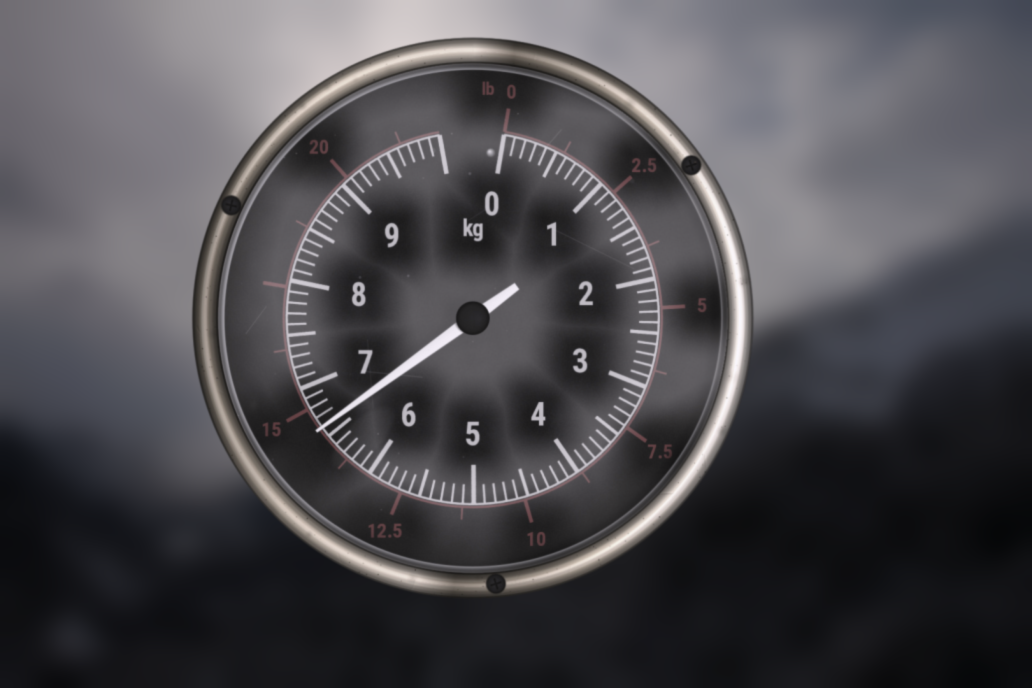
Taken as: 6.6
